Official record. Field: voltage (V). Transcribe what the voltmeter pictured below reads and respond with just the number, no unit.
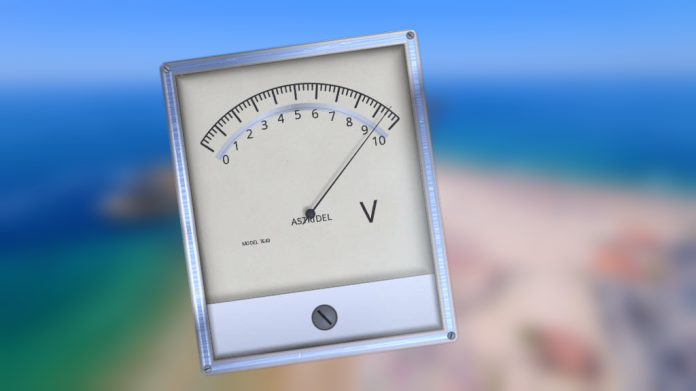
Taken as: 9.4
